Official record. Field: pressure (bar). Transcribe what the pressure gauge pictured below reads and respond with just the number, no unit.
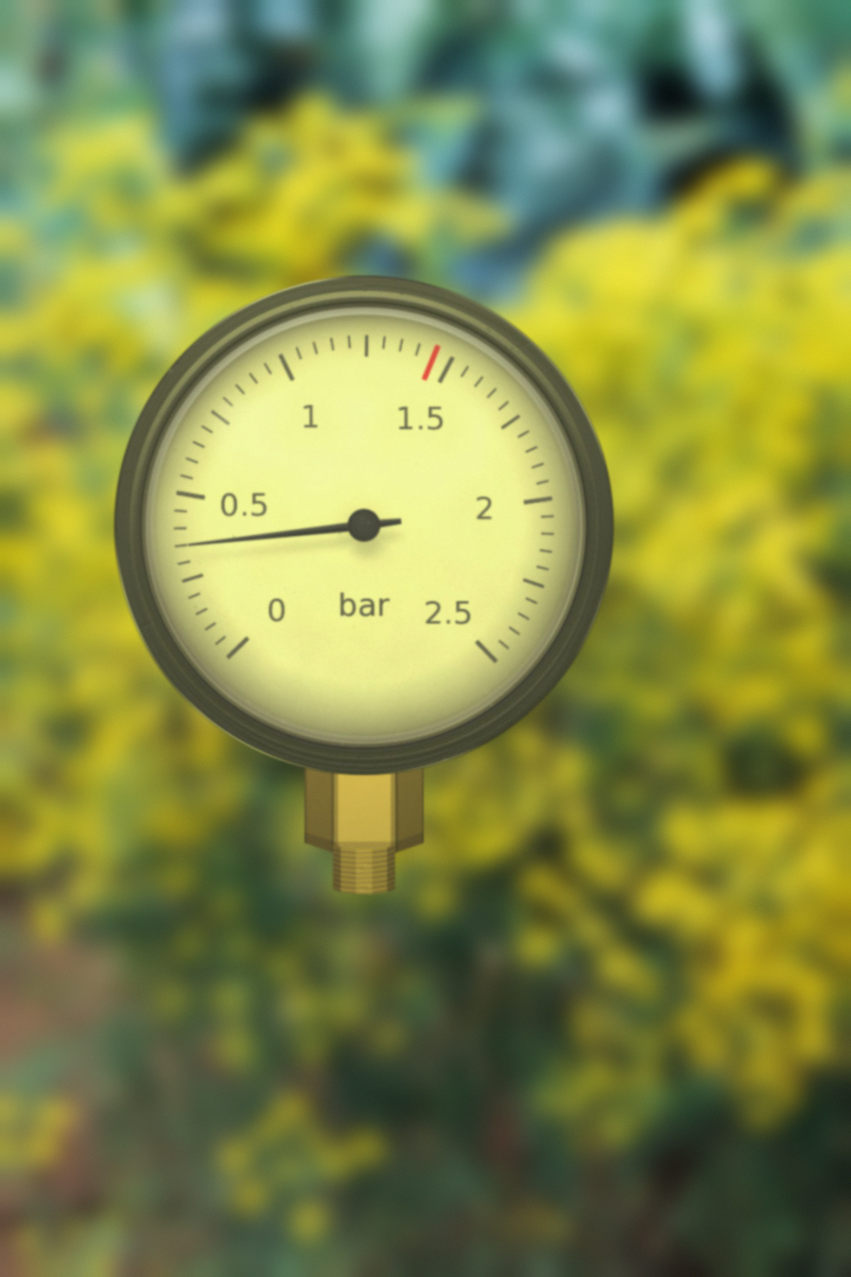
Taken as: 0.35
